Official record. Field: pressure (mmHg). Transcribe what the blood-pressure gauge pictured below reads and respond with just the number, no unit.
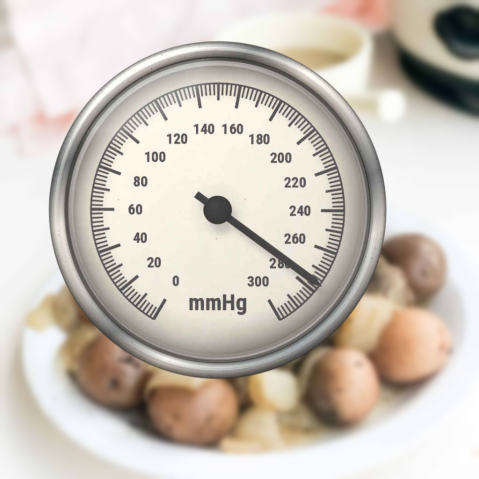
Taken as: 276
